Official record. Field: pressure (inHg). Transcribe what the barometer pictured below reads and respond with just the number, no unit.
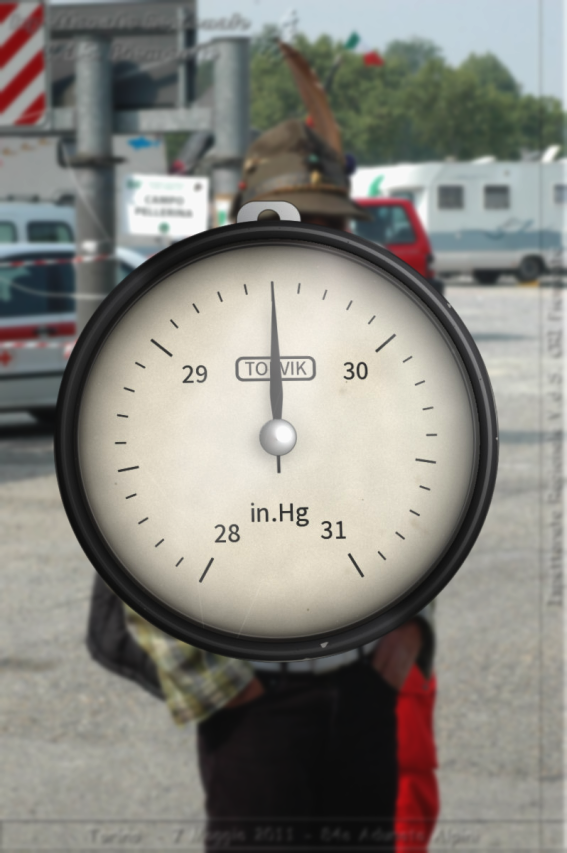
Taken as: 29.5
